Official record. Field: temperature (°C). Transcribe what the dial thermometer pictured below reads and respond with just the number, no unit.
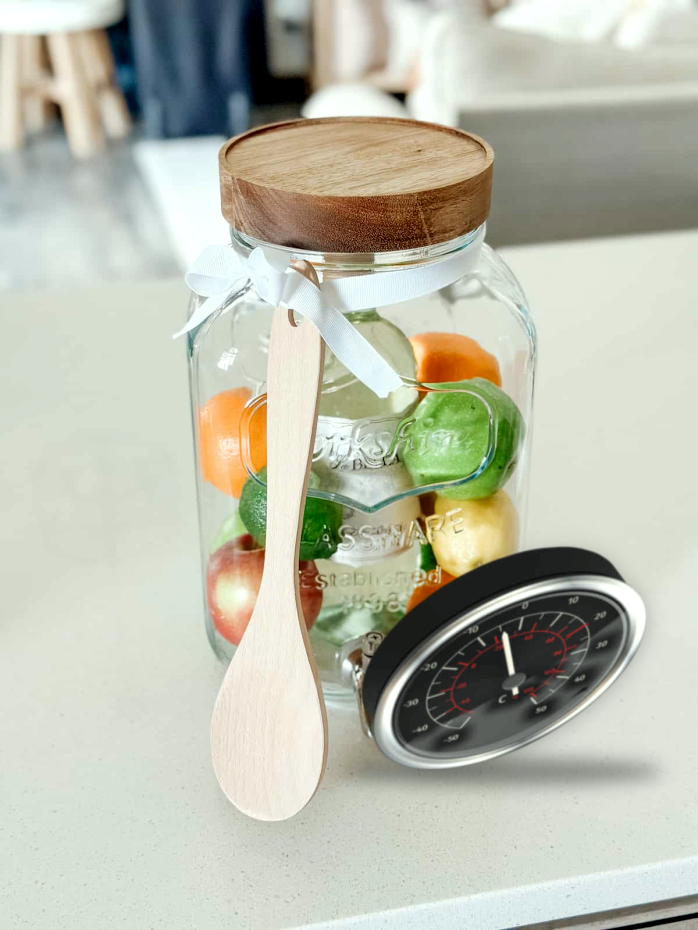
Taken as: -5
